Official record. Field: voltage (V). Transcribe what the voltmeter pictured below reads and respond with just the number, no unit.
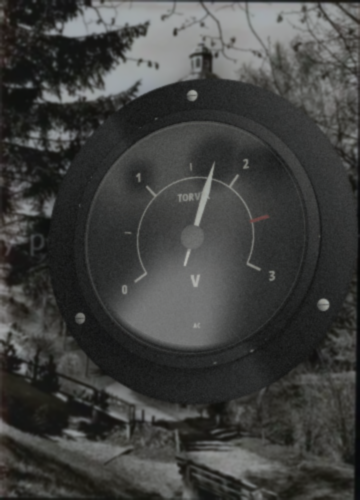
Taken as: 1.75
